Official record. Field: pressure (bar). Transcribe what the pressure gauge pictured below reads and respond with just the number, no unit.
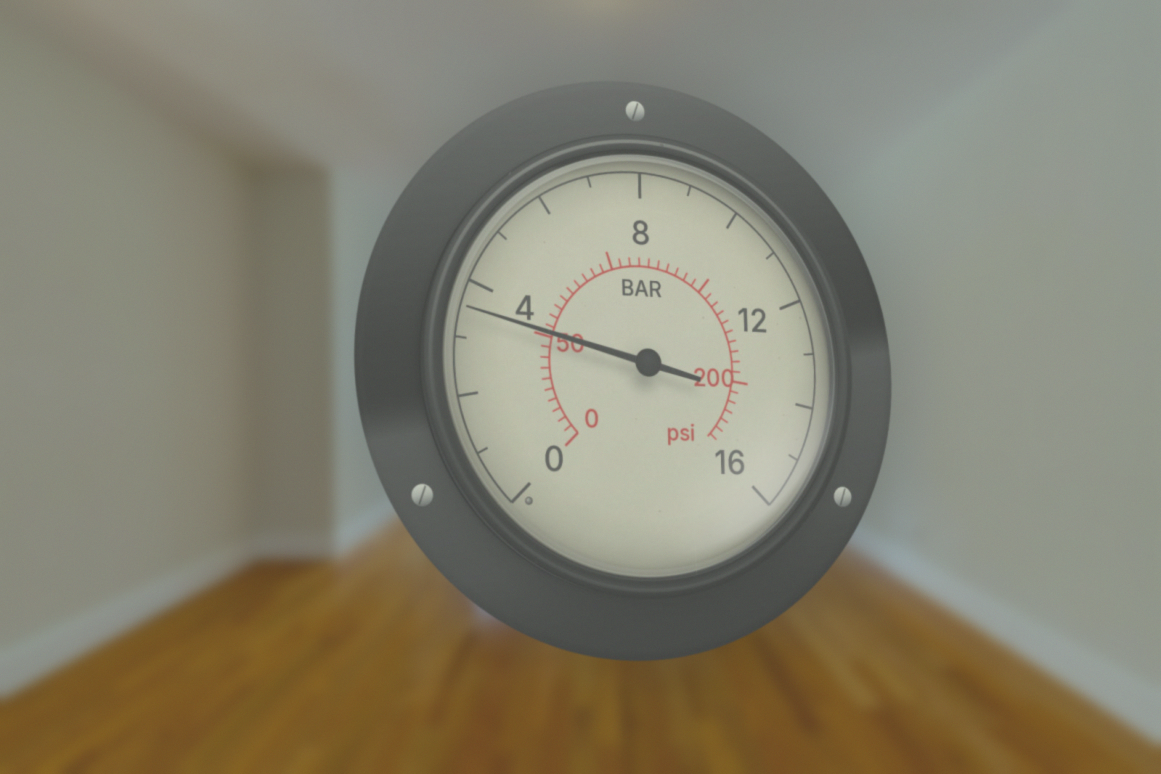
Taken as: 3.5
